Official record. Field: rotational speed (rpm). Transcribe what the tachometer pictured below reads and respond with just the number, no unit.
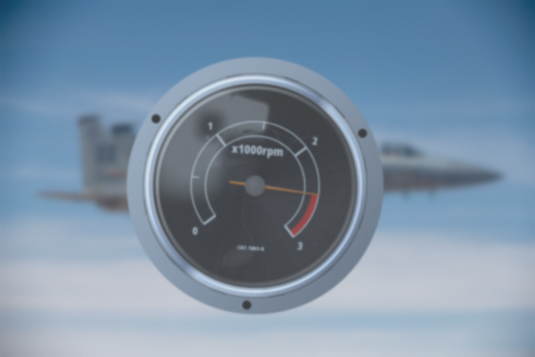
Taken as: 2500
